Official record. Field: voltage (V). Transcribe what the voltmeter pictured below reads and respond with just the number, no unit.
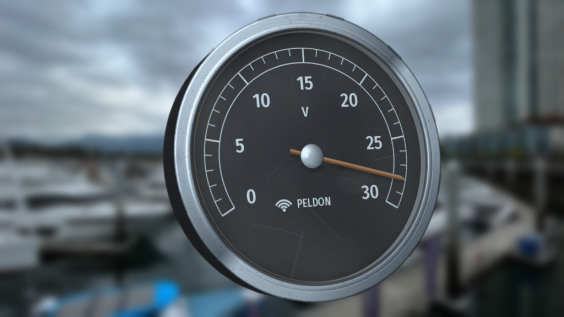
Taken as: 28
